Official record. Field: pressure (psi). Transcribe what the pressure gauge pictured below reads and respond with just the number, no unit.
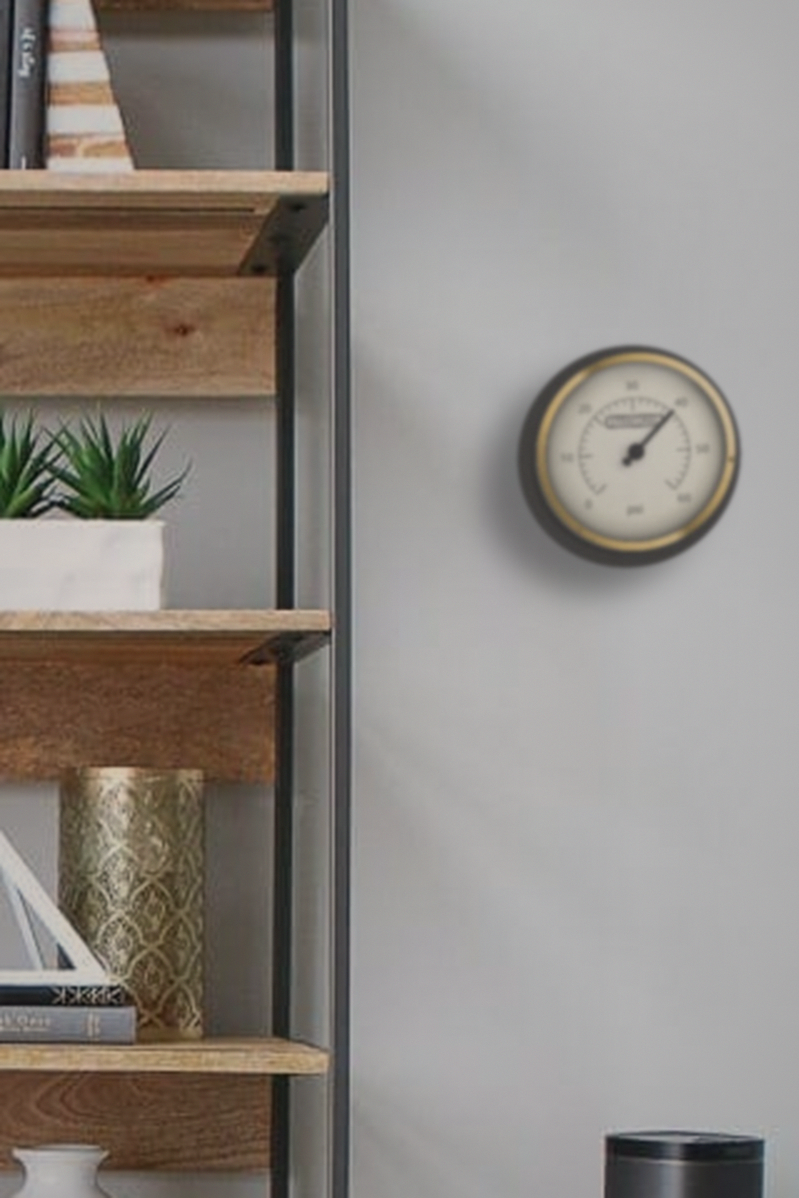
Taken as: 40
